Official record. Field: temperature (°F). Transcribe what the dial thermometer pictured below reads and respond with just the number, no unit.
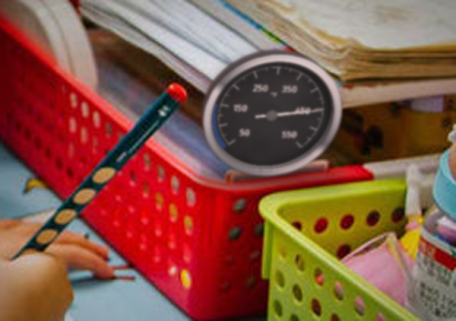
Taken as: 450
